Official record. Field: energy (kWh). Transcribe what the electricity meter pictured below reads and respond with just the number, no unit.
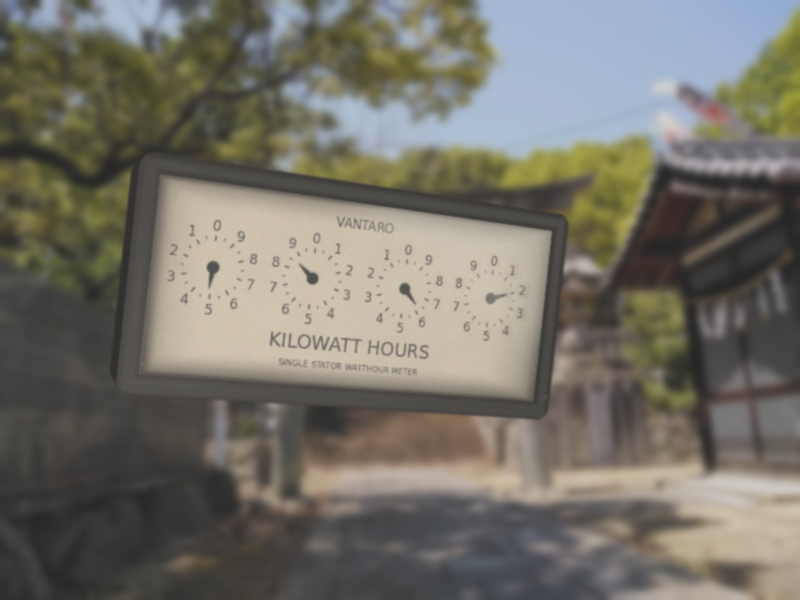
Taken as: 4862
